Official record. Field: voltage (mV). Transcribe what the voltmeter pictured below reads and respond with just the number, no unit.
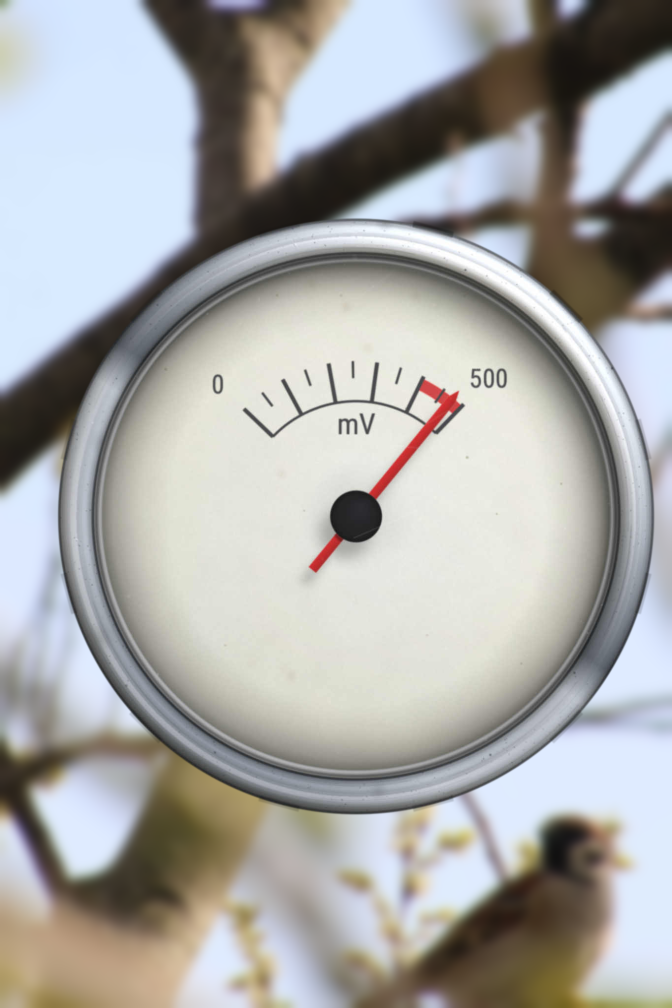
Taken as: 475
